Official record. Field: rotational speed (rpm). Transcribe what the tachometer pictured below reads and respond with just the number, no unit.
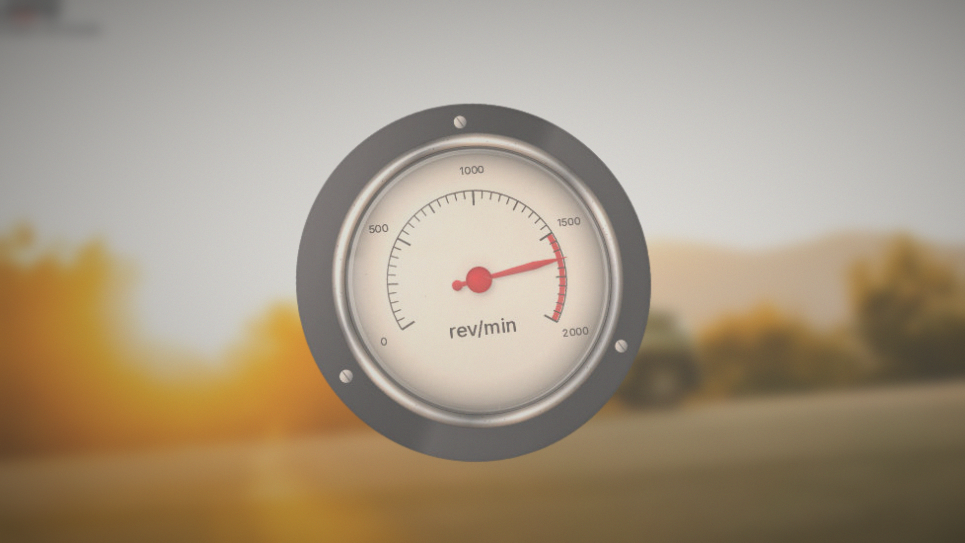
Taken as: 1650
